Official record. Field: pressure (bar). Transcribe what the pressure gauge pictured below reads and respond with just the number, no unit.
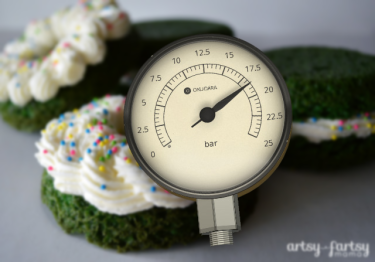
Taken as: 18.5
